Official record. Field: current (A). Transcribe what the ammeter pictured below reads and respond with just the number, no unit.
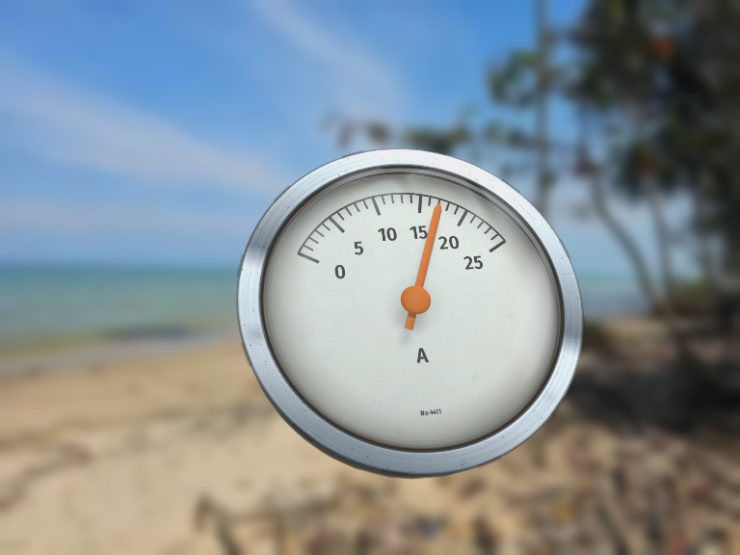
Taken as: 17
